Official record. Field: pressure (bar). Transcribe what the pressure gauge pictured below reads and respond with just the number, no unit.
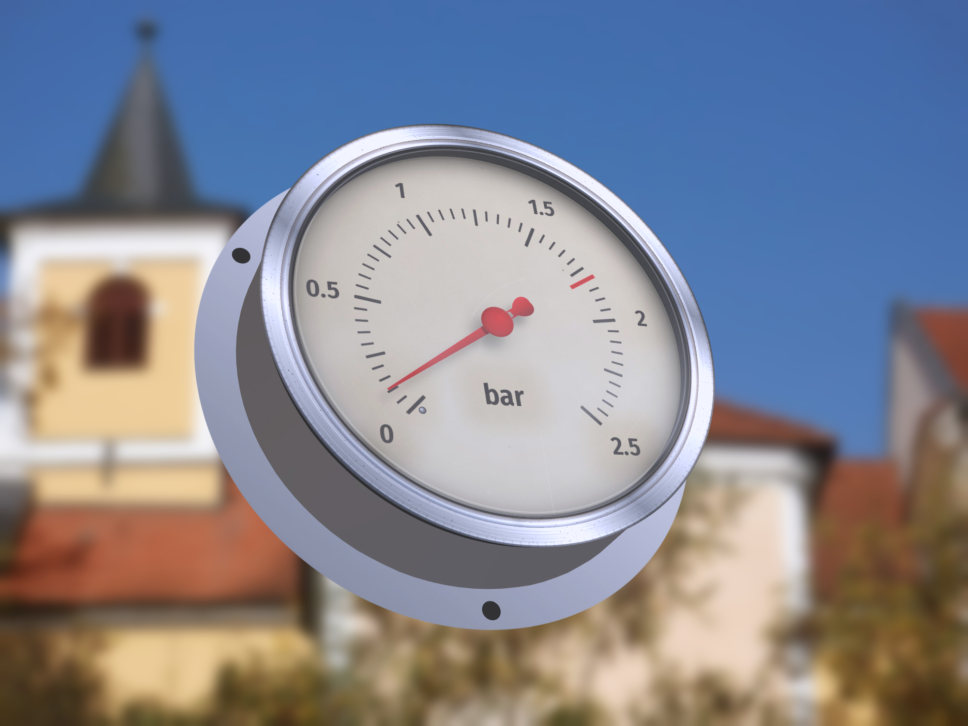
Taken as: 0.1
